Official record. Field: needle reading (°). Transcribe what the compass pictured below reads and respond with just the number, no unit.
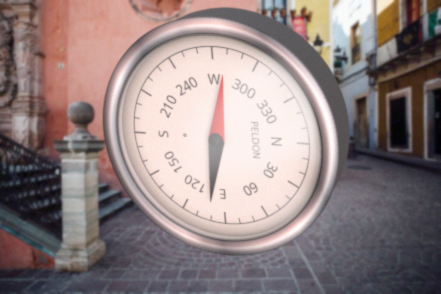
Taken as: 280
